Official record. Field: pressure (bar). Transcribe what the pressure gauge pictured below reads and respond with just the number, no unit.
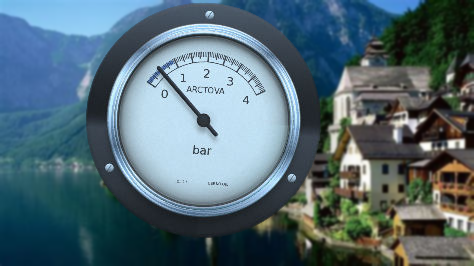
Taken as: 0.5
